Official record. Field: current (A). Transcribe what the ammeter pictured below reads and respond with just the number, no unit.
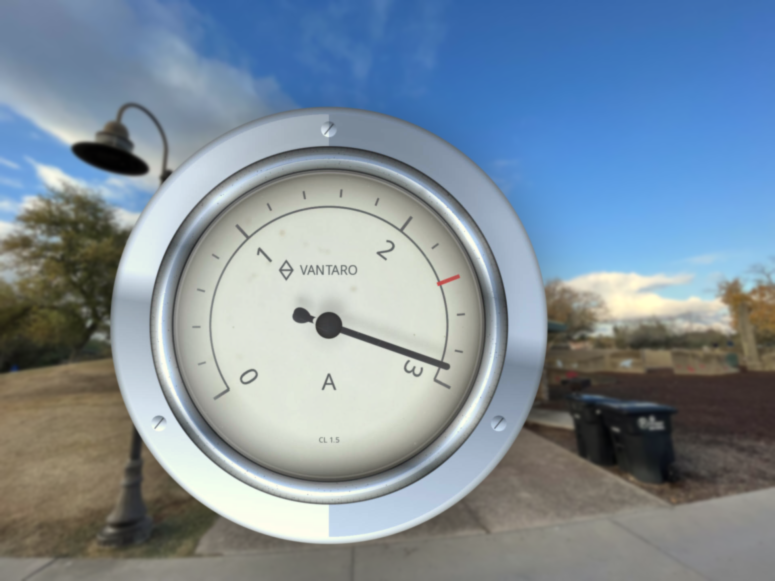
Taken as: 2.9
